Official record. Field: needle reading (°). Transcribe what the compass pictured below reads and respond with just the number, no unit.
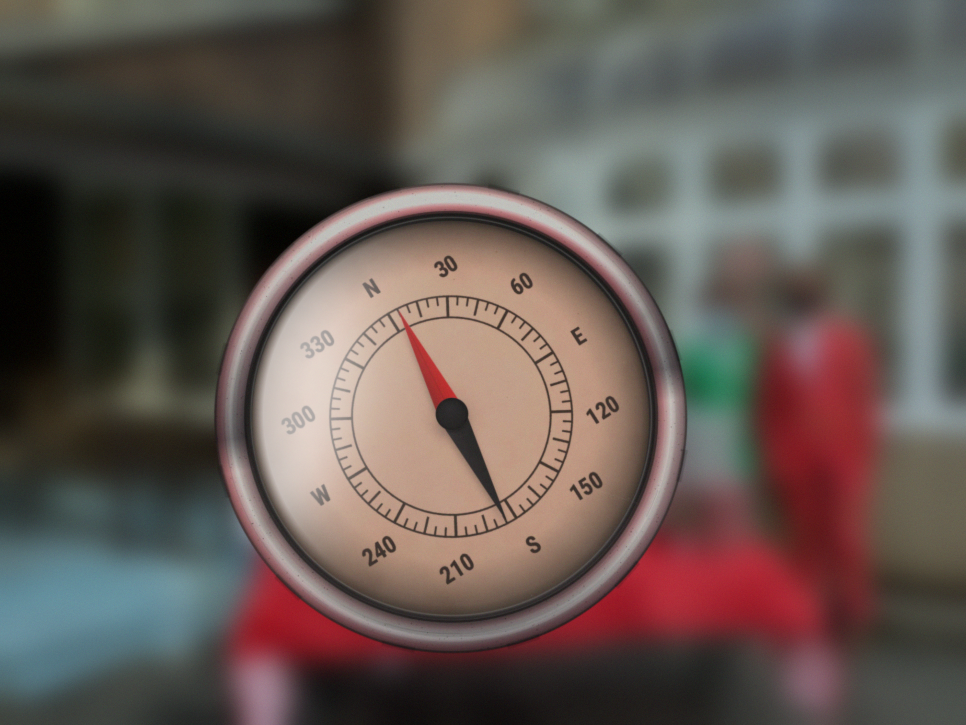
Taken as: 5
